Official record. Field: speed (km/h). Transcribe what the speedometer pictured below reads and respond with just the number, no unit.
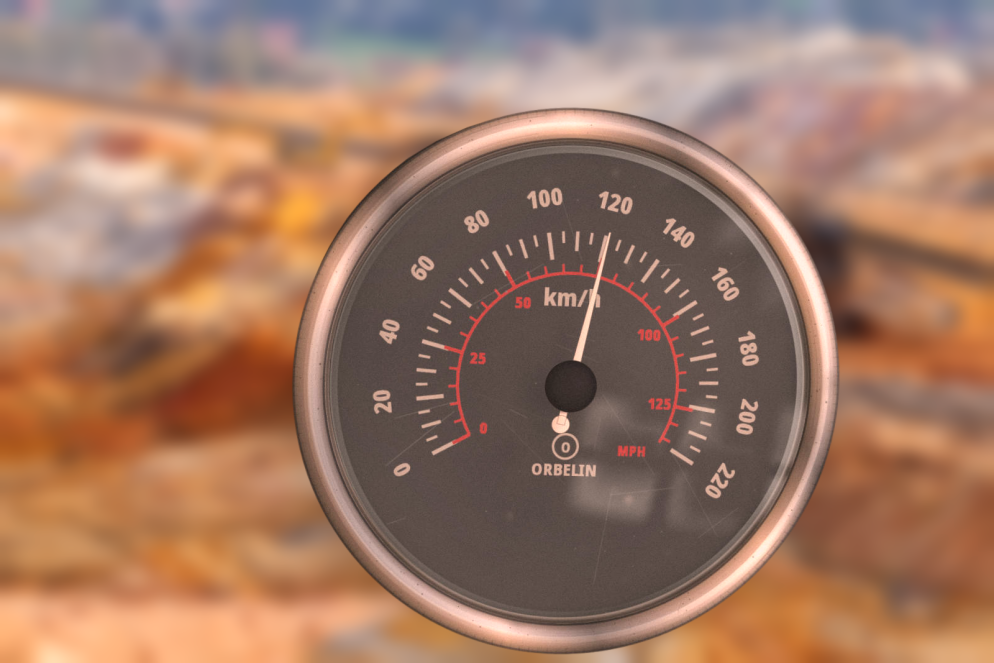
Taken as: 120
